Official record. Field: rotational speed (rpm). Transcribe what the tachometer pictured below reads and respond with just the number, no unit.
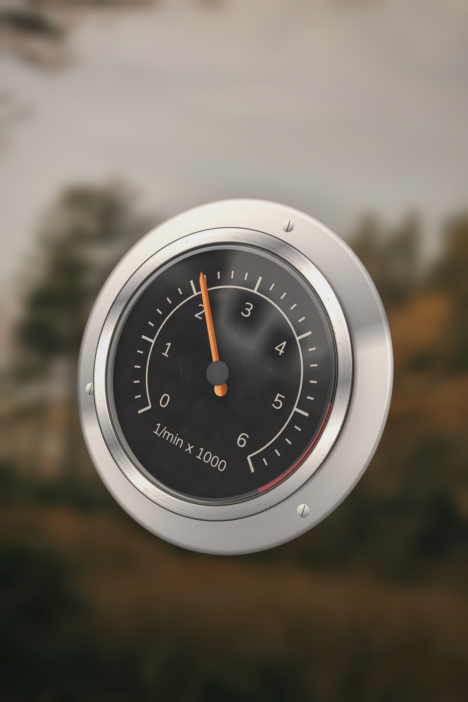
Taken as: 2200
